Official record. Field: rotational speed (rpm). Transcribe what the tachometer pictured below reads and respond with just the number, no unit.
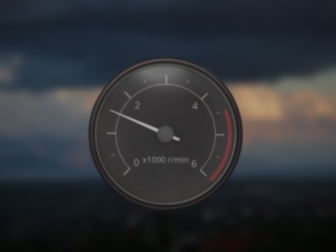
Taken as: 1500
